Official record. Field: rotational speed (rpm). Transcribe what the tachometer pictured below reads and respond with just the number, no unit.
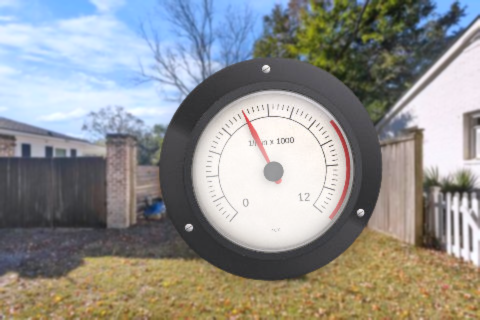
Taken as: 5000
